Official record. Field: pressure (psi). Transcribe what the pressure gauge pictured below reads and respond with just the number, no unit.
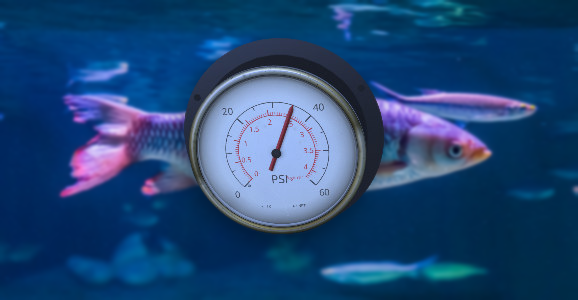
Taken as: 35
